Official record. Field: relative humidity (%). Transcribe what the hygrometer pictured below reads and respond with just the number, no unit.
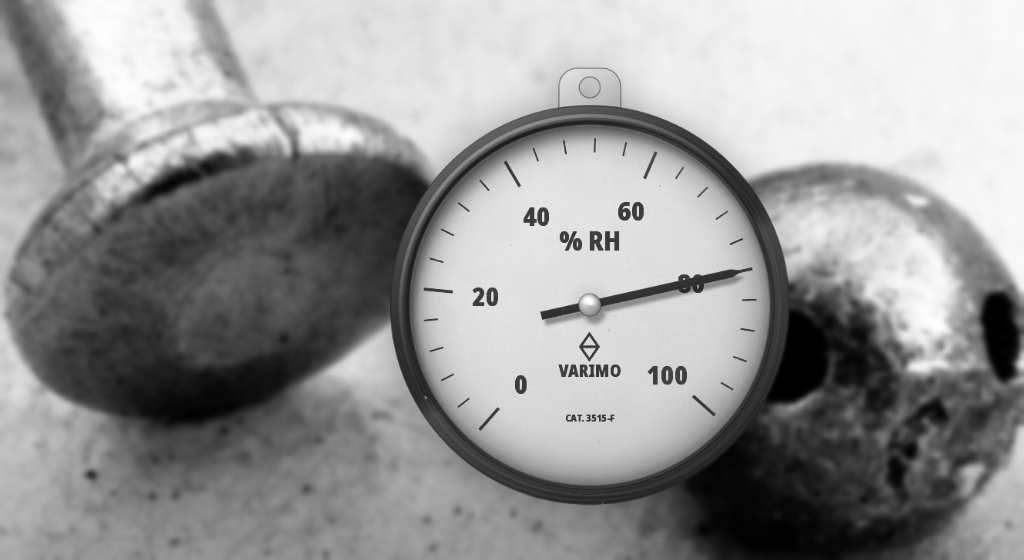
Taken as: 80
